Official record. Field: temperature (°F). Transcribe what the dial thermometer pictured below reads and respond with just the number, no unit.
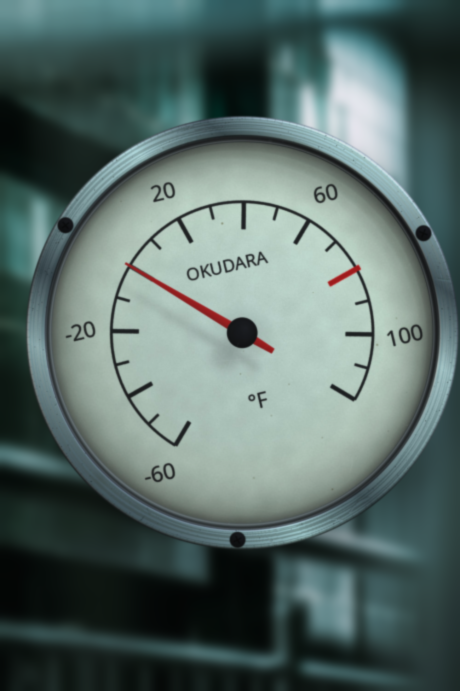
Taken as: 0
